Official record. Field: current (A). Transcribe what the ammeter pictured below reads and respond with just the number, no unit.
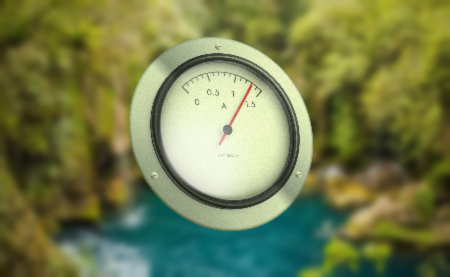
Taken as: 1.3
